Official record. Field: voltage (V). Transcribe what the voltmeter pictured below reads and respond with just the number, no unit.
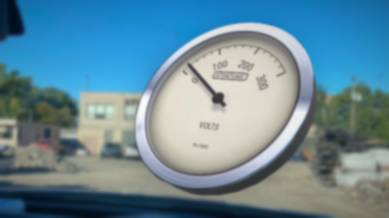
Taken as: 20
